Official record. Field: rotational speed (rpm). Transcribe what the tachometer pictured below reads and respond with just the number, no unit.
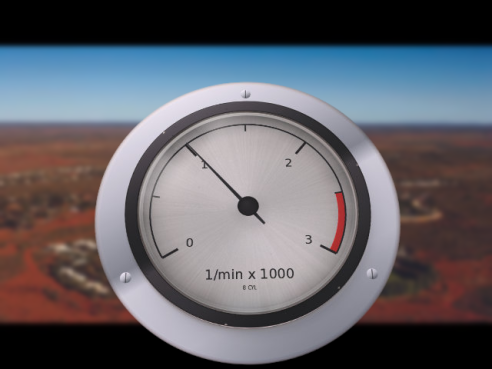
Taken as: 1000
